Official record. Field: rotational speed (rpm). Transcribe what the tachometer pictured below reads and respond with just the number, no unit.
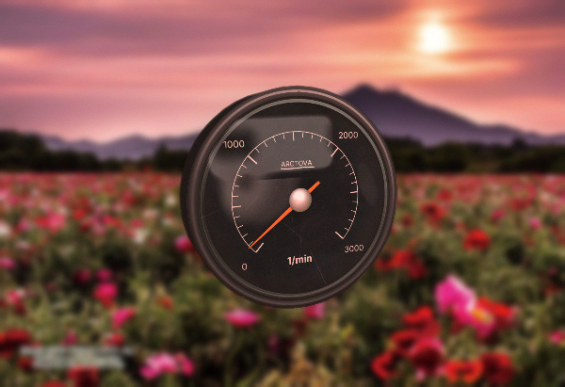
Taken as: 100
